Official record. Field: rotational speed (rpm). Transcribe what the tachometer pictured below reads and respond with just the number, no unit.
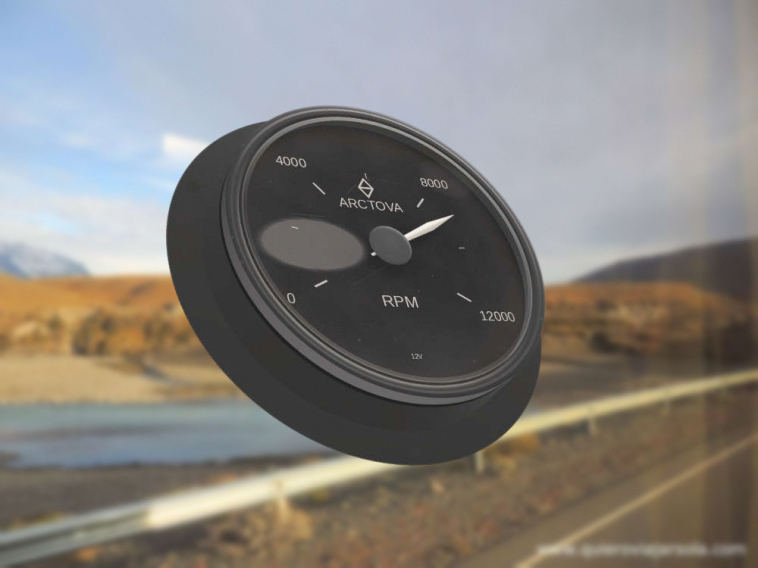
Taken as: 9000
